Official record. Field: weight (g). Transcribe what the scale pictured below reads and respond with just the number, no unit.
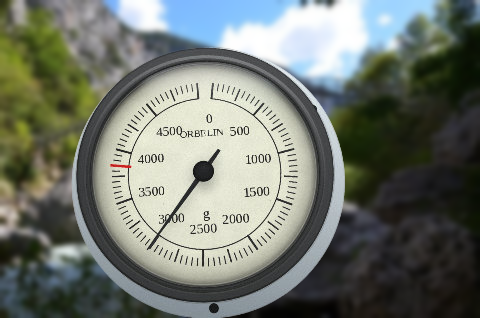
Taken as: 3000
